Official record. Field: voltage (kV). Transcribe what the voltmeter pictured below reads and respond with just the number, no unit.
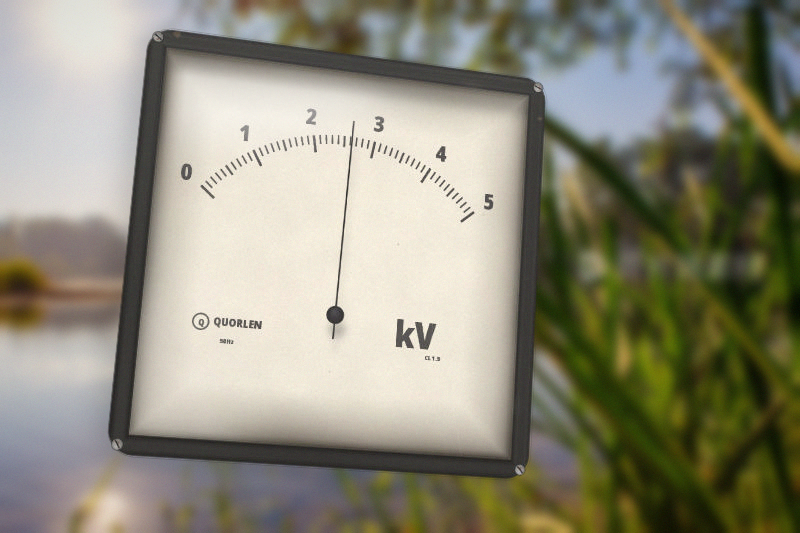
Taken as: 2.6
